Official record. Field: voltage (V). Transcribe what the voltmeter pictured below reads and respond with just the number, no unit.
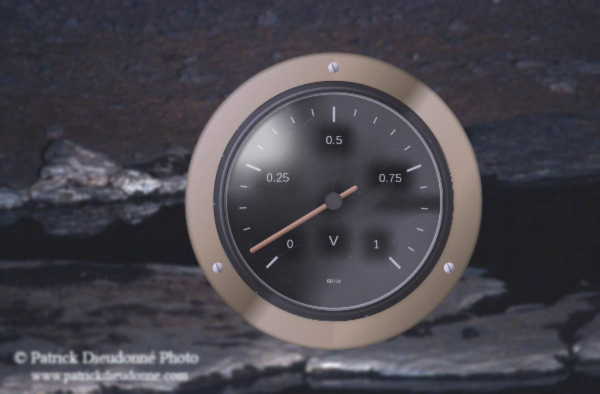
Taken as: 0.05
